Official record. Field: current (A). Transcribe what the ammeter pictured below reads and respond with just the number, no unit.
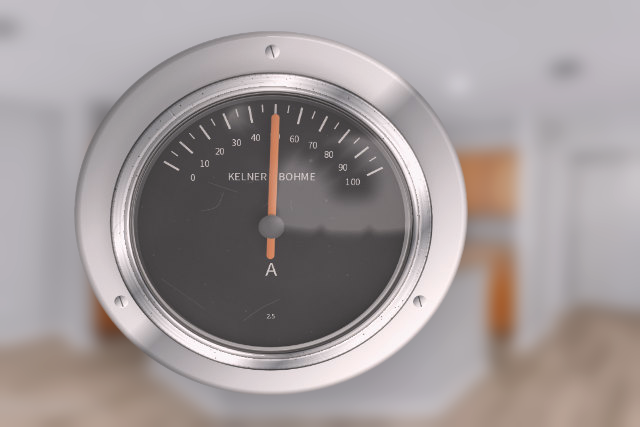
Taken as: 50
